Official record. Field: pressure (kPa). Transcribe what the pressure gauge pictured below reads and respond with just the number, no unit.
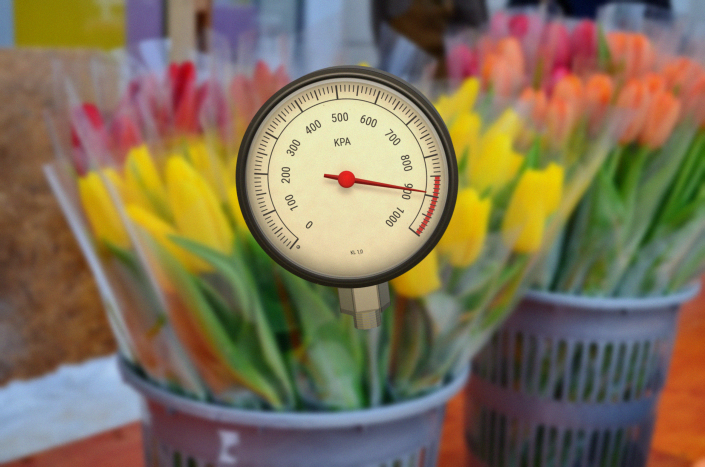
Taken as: 890
